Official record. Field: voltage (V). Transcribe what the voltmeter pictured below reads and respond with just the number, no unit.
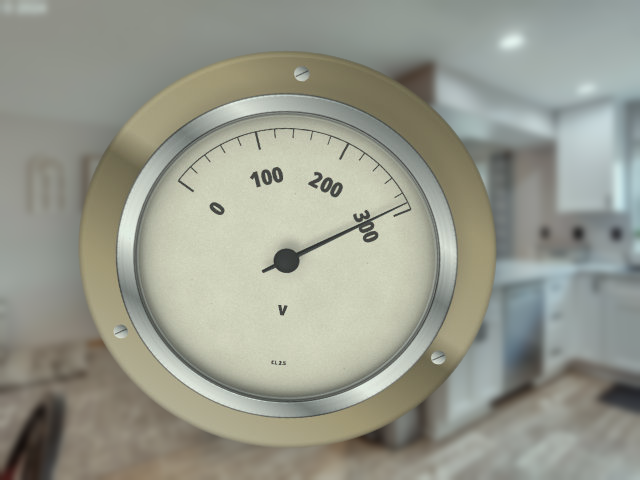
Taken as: 290
